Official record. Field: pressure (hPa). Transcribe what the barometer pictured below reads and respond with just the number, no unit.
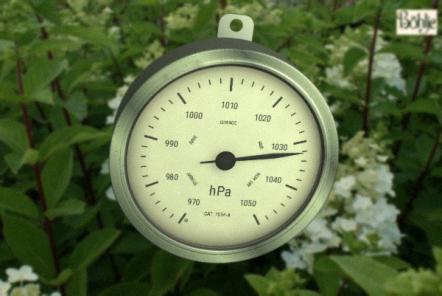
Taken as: 1032
